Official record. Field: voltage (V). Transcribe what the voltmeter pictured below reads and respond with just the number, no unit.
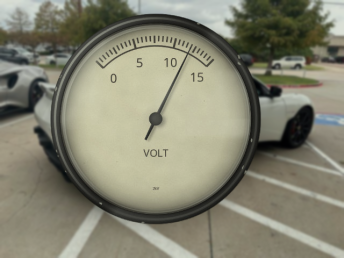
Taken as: 12
